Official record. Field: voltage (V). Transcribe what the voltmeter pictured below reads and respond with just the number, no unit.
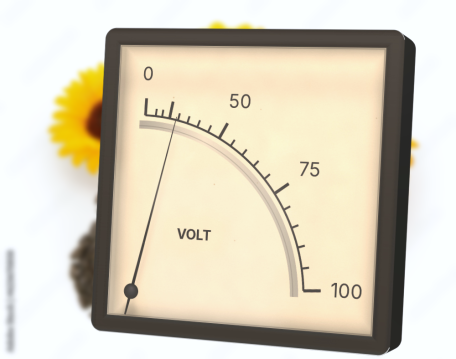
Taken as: 30
